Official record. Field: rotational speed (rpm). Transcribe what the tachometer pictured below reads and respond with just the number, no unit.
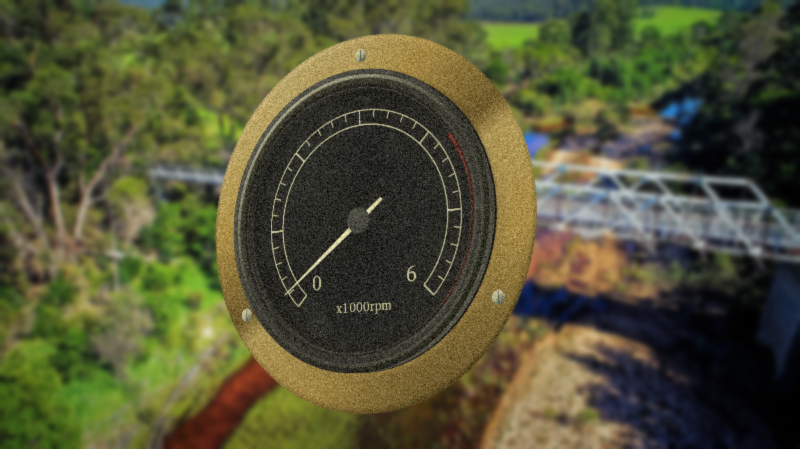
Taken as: 200
